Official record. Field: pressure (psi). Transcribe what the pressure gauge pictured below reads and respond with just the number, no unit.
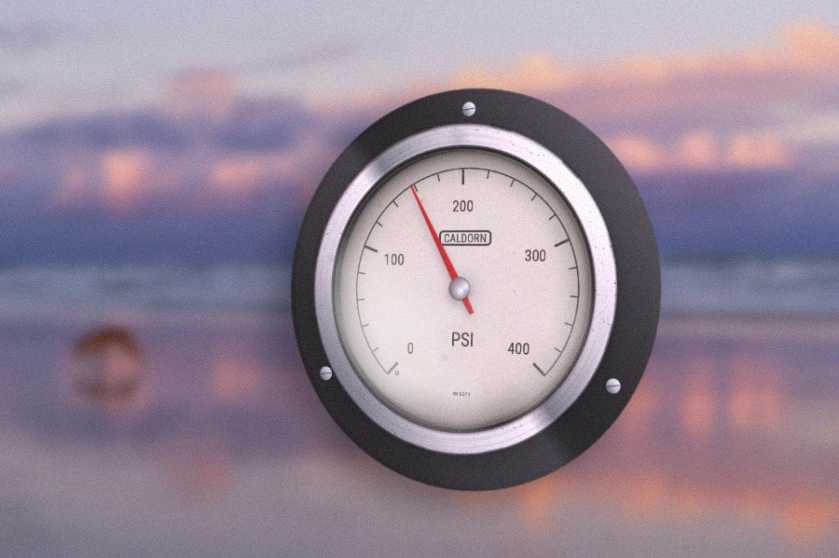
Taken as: 160
